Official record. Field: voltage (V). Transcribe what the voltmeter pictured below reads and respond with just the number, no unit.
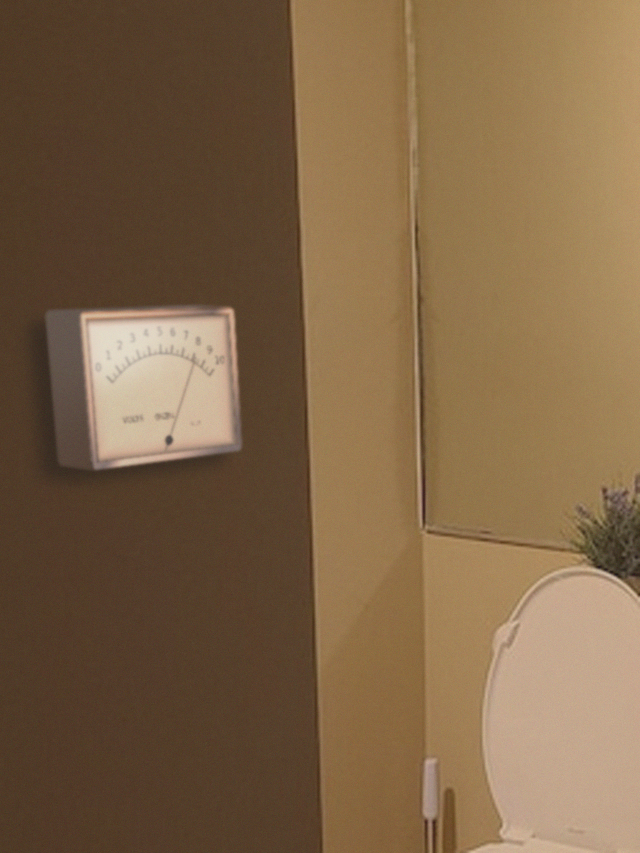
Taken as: 8
